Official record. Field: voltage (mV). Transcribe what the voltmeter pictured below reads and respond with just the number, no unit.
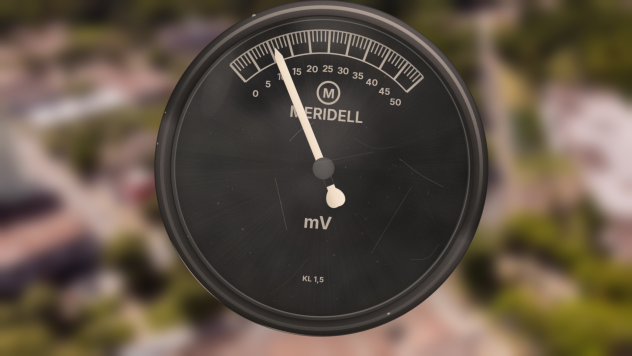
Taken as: 11
